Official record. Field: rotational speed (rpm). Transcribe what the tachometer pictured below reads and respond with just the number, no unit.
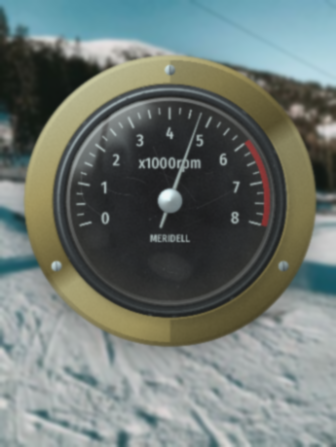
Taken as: 4750
